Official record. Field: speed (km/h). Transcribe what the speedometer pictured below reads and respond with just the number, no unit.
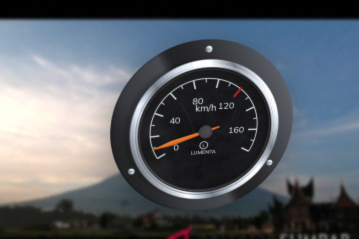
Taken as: 10
